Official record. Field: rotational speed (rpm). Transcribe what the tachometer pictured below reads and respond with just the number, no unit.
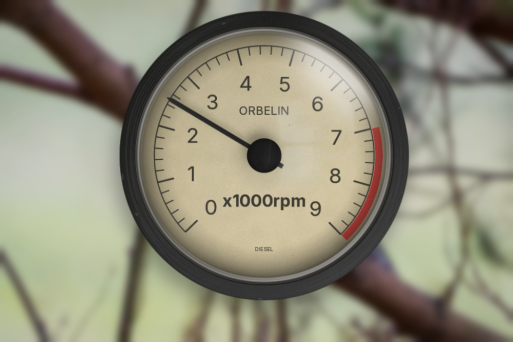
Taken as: 2500
